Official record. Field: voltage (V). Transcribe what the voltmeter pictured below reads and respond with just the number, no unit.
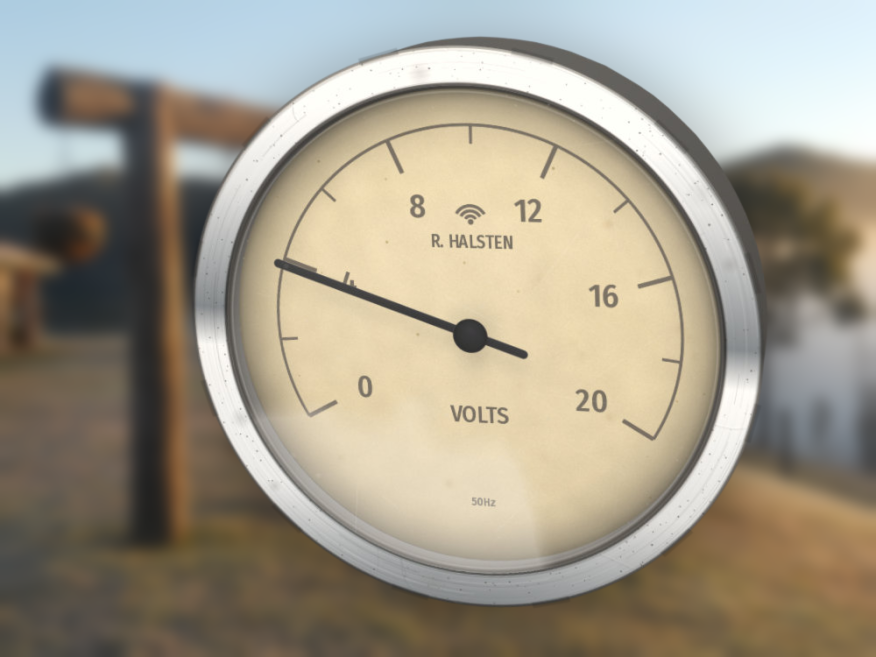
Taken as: 4
